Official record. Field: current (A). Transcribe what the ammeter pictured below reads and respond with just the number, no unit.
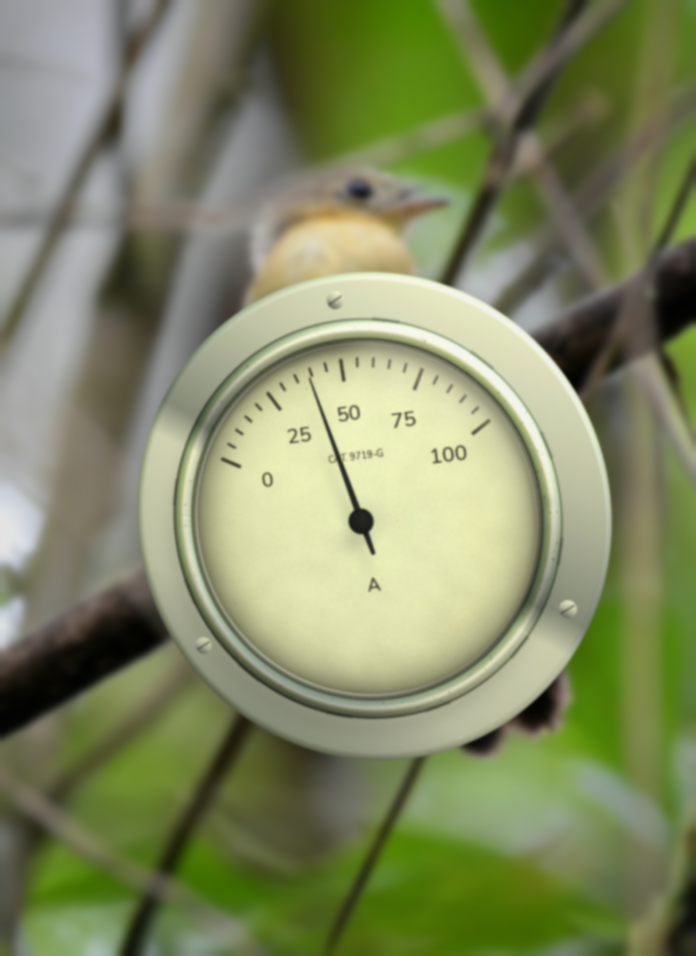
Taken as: 40
